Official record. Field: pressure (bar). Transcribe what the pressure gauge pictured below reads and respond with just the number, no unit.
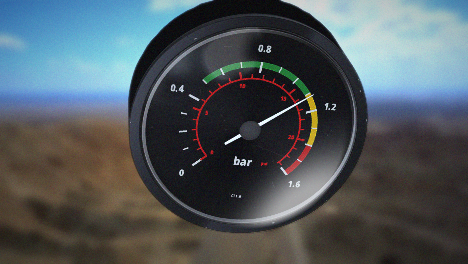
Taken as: 1.1
